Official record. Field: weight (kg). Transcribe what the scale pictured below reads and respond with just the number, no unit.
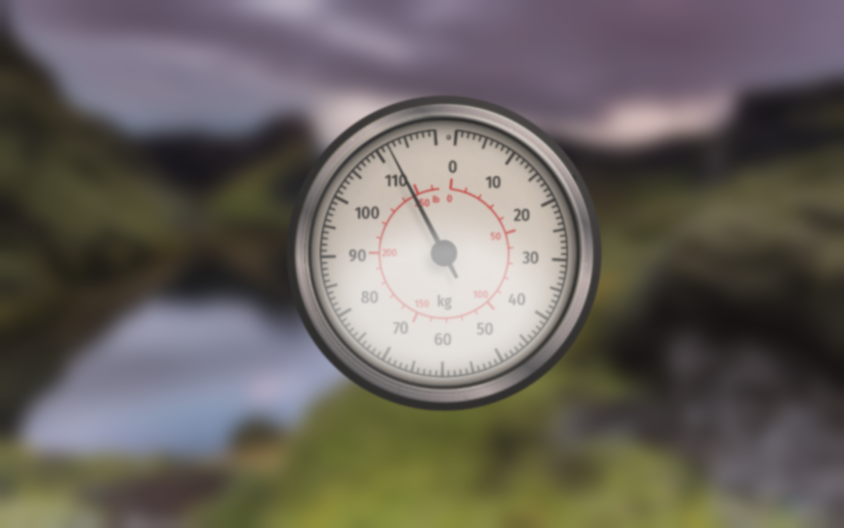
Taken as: 112
